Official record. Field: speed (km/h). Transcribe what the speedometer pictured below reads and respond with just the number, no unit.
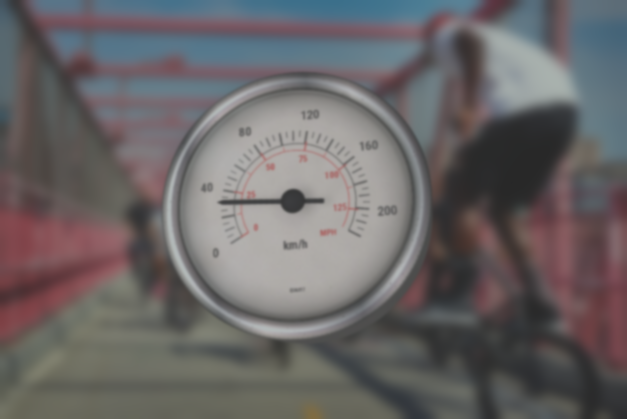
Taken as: 30
